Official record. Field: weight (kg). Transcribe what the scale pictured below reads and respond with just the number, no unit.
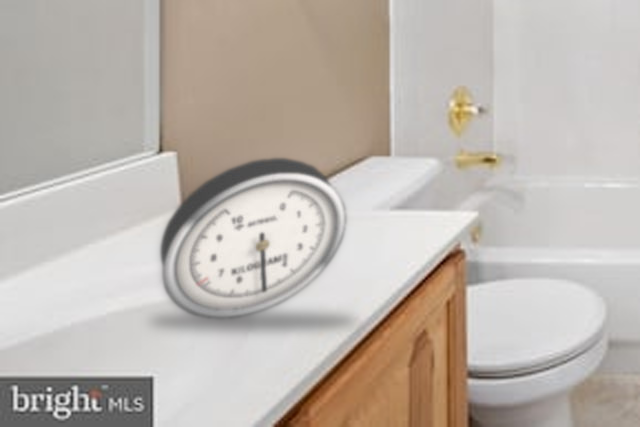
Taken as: 5
